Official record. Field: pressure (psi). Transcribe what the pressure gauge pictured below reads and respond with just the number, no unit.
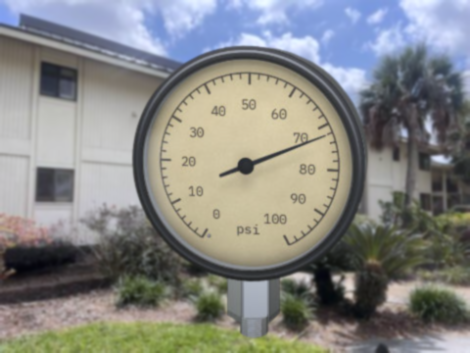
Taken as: 72
